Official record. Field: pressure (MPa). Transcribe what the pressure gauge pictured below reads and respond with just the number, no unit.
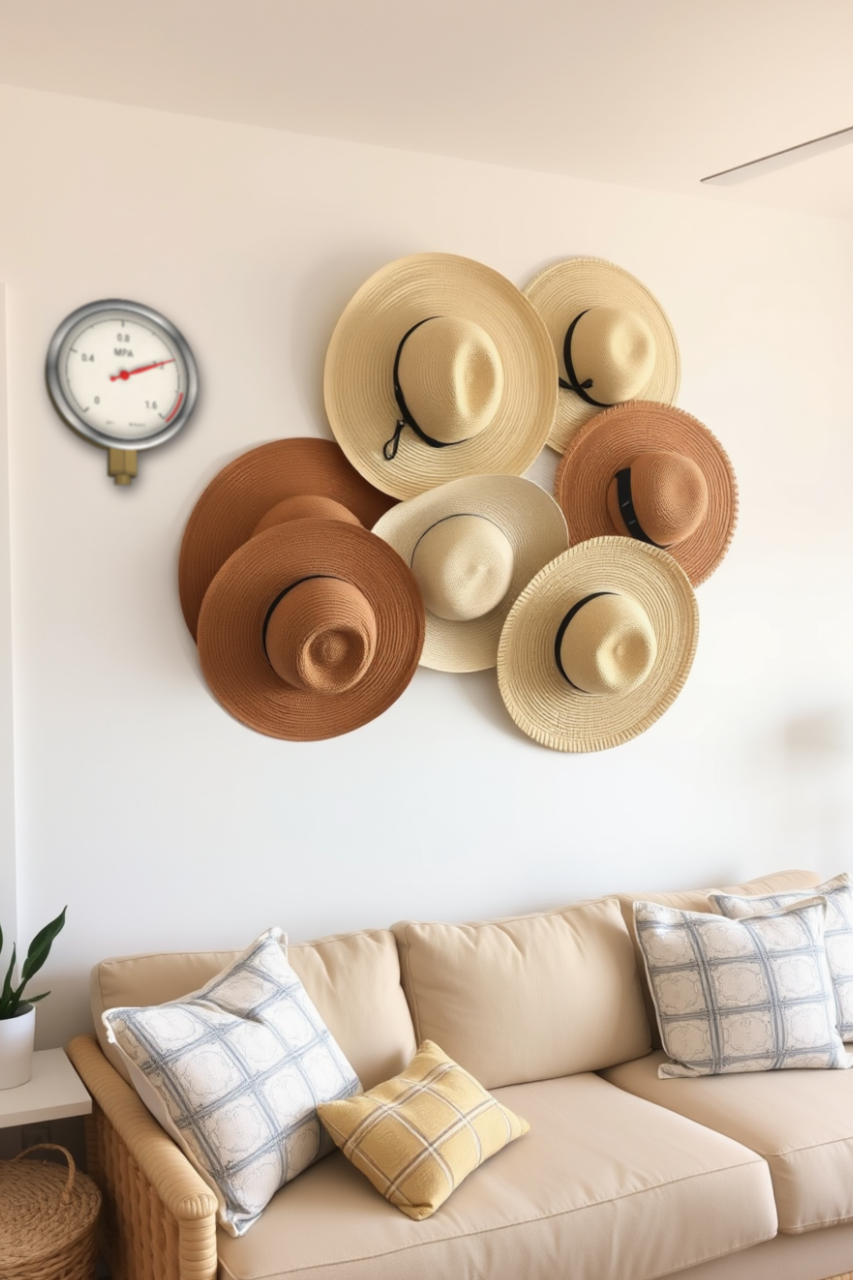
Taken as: 1.2
